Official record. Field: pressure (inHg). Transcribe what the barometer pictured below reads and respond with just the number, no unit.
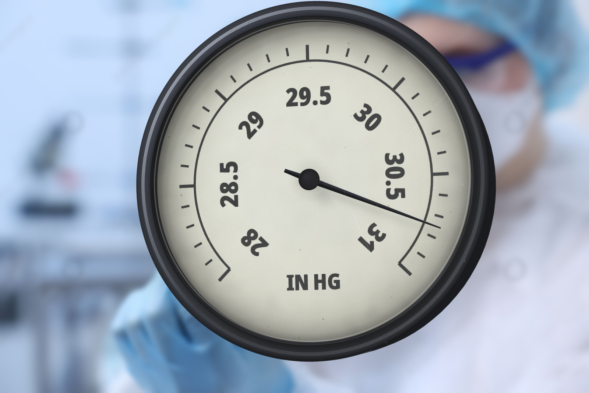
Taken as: 30.75
